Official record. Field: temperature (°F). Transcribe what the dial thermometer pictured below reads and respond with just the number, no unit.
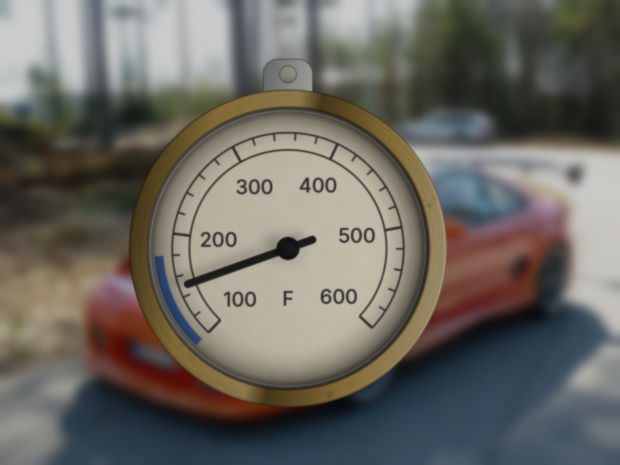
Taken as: 150
